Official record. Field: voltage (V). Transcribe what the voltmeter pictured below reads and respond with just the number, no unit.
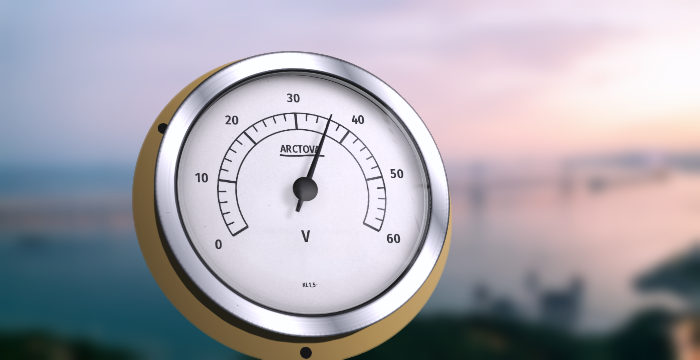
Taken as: 36
